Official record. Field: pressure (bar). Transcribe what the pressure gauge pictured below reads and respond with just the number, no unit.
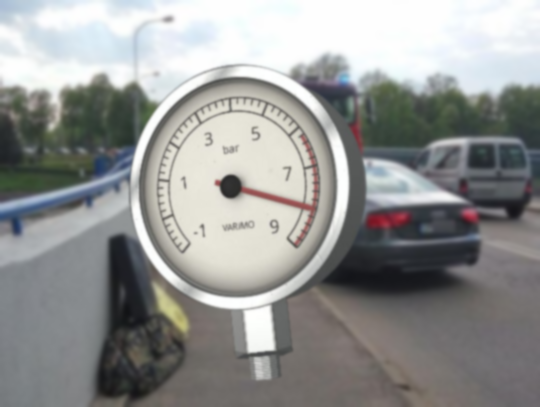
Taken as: 8
